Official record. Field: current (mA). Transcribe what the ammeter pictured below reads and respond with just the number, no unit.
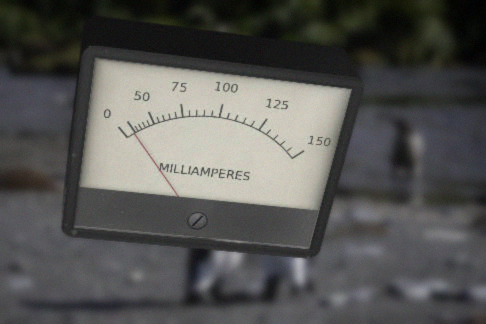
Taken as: 25
